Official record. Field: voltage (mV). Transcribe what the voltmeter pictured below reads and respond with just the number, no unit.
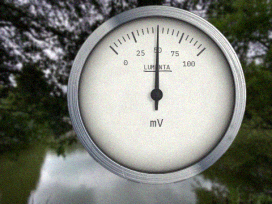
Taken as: 50
